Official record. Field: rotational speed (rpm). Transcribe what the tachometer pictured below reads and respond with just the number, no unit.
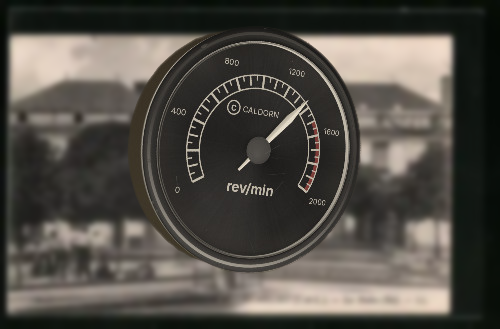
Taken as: 1350
